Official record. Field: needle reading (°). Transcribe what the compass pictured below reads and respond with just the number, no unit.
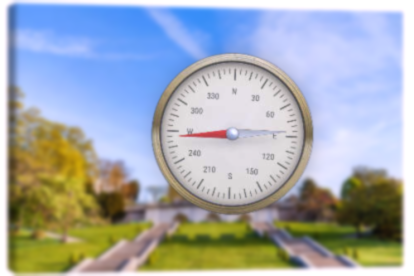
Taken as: 265
